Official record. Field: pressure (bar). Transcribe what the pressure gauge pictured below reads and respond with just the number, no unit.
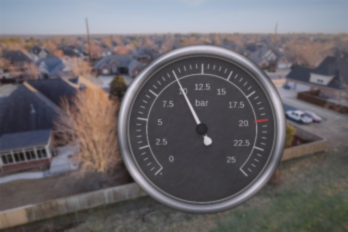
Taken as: 10
